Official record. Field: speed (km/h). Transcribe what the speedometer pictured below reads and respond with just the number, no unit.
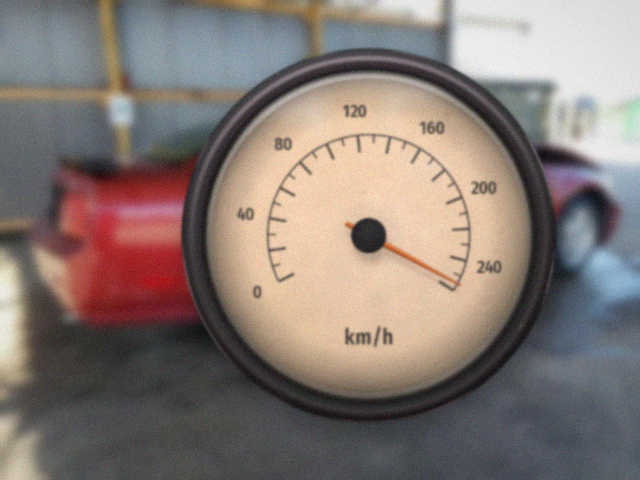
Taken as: 255
